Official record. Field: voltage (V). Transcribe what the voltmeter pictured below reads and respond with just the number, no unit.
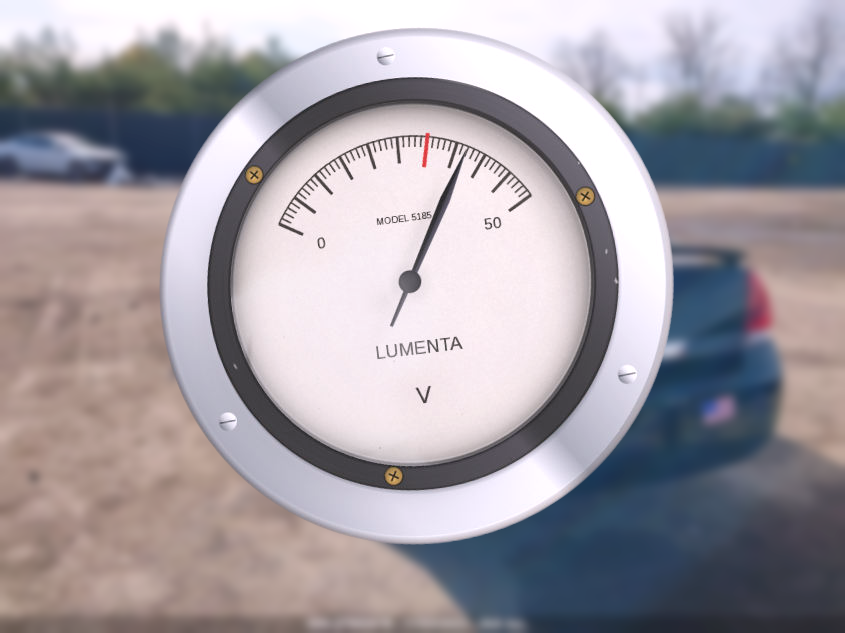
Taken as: 37
